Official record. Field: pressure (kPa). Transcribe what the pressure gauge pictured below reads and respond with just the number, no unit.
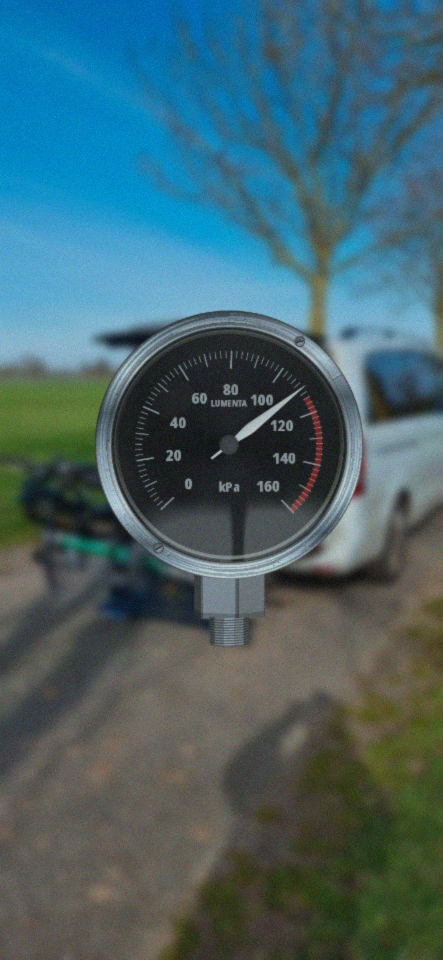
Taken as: 110
